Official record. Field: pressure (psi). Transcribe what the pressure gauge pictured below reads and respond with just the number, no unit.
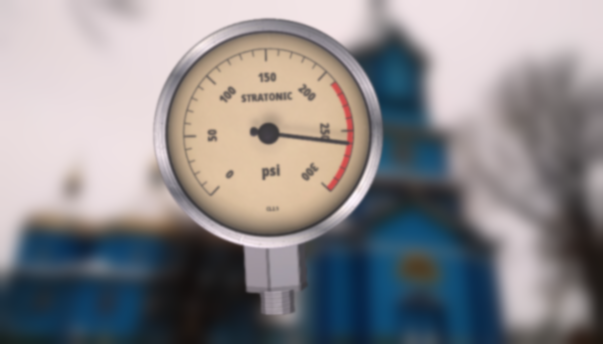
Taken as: 260
